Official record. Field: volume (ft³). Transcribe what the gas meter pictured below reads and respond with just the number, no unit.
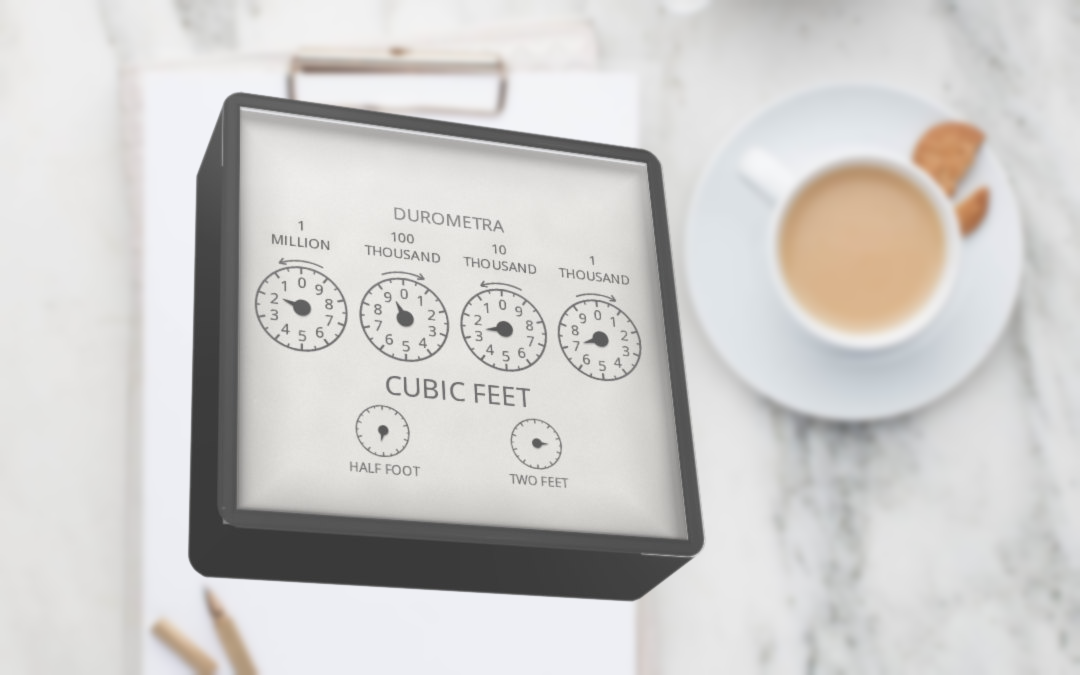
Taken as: 192700
